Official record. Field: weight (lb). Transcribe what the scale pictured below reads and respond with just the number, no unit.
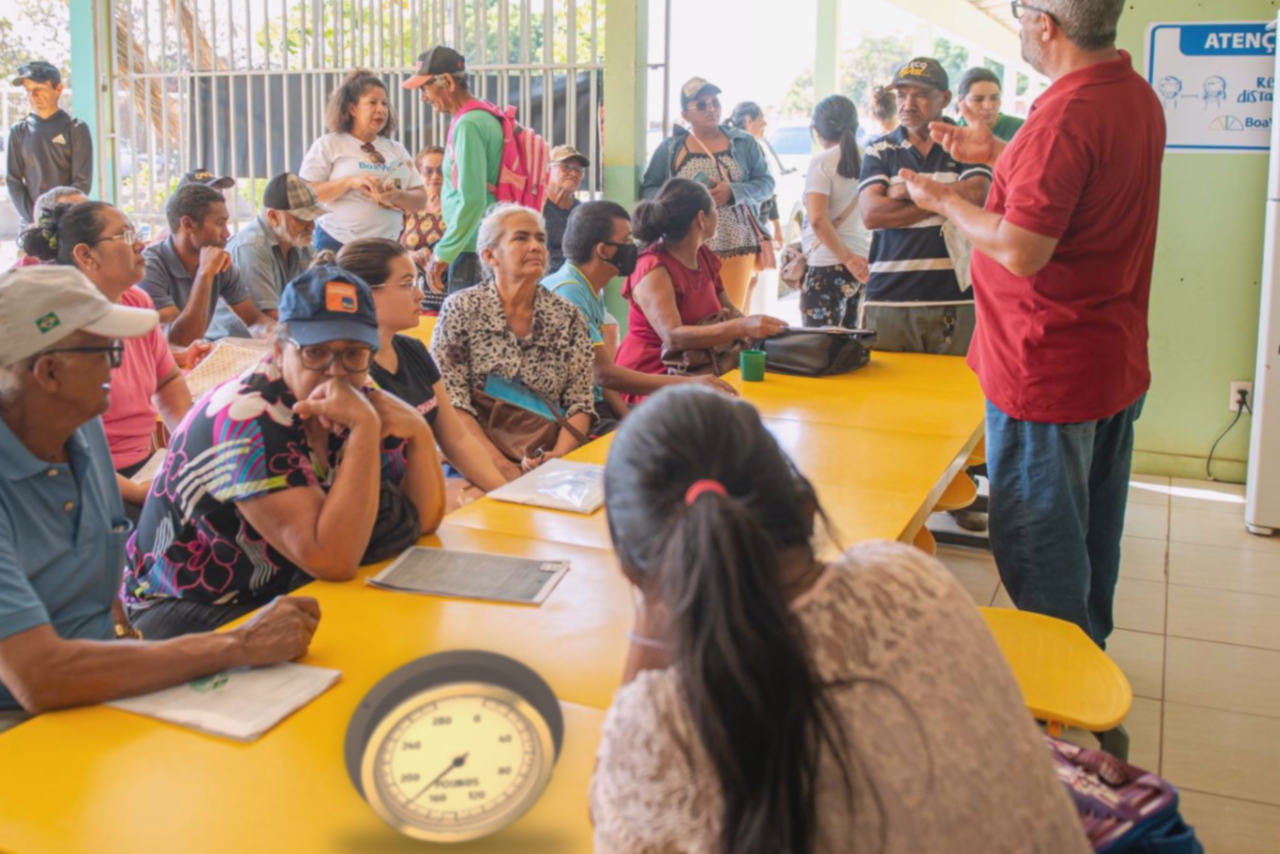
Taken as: 180
